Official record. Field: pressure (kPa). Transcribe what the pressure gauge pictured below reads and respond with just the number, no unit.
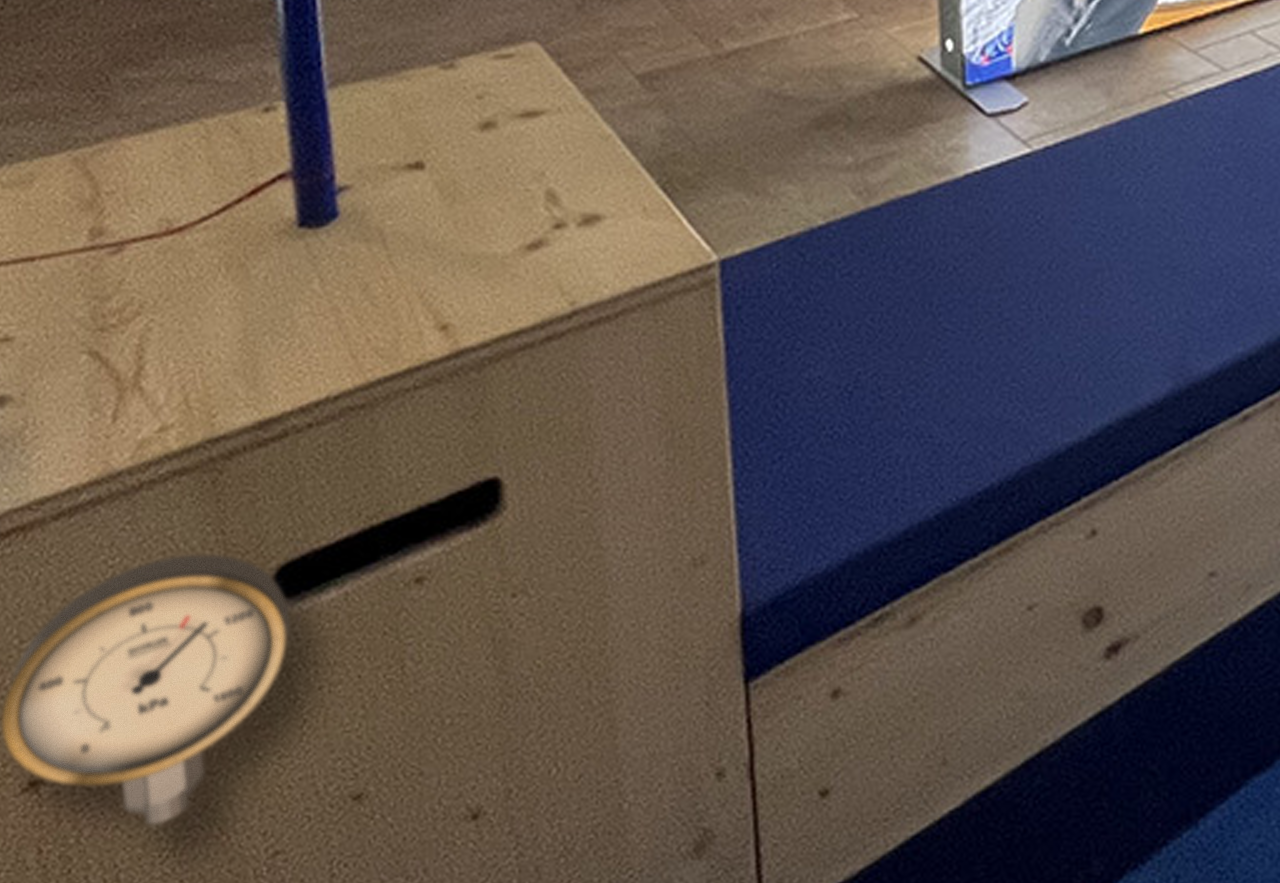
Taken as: 1100
